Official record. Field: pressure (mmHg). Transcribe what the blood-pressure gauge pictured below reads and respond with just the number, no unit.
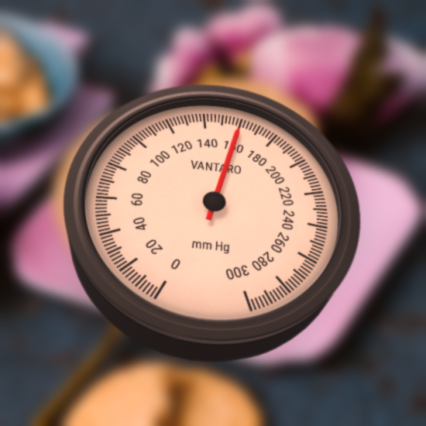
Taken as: 160
